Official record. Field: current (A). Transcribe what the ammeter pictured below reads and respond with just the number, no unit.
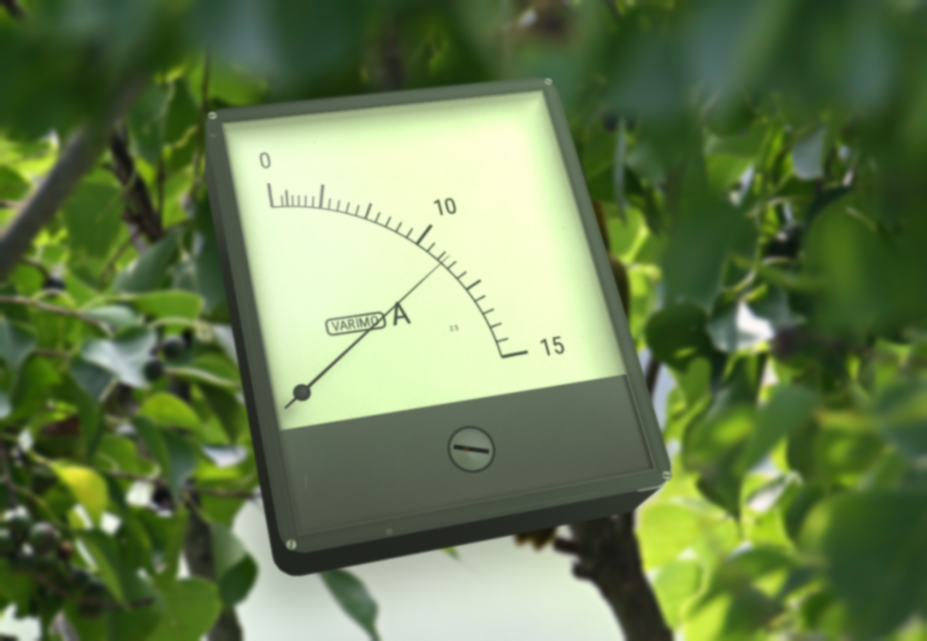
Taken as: 11.25
